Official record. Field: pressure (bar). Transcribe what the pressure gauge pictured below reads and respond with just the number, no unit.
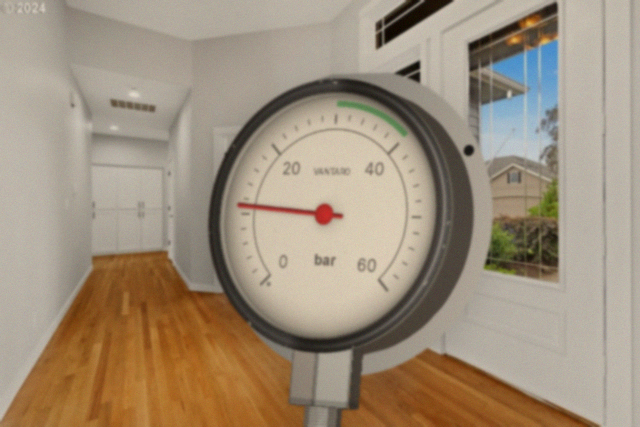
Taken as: 11
